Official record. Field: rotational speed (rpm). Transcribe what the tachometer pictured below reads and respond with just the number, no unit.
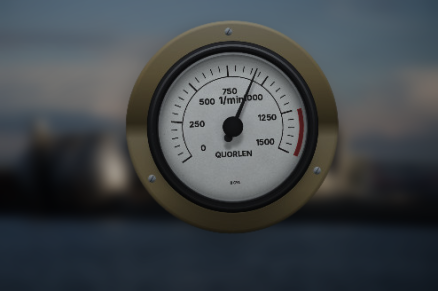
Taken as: 925
